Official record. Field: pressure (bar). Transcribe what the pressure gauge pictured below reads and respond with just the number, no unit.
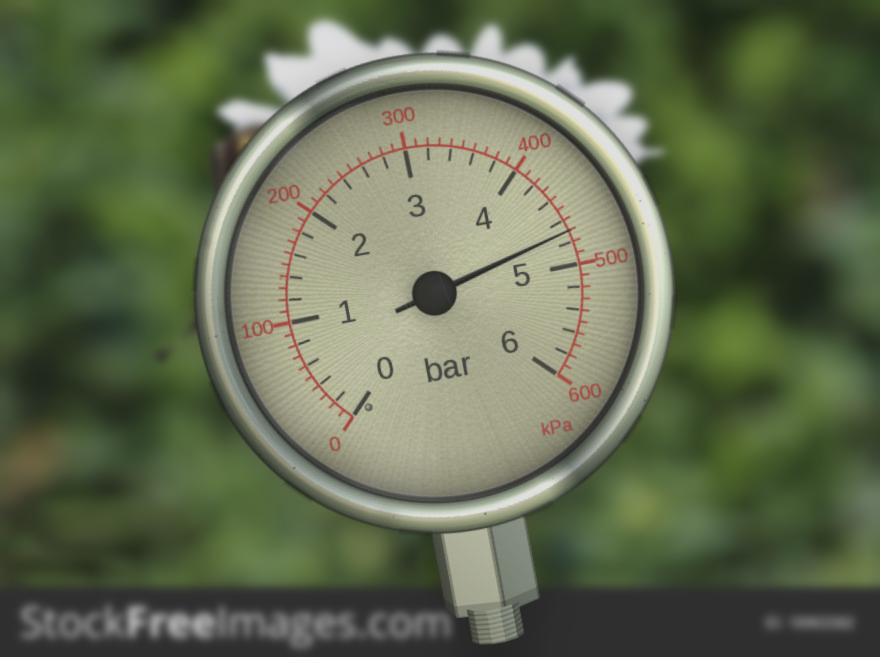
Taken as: 4.7
